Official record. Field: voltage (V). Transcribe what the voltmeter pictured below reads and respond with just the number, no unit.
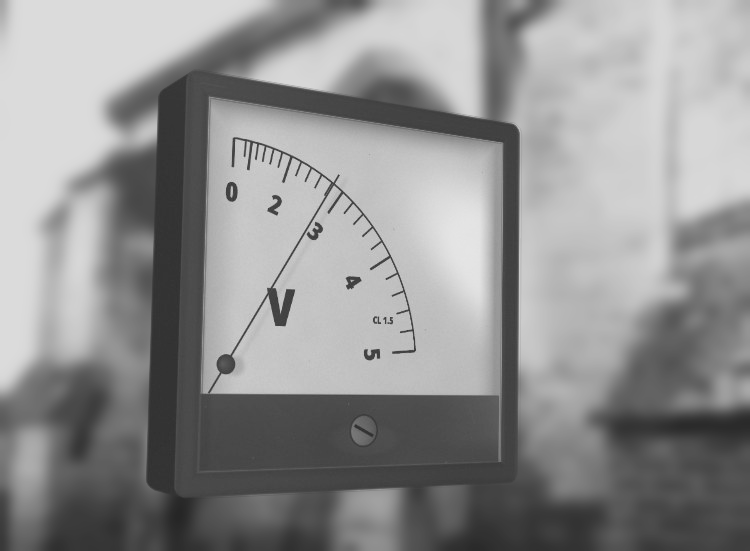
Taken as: 2.8
